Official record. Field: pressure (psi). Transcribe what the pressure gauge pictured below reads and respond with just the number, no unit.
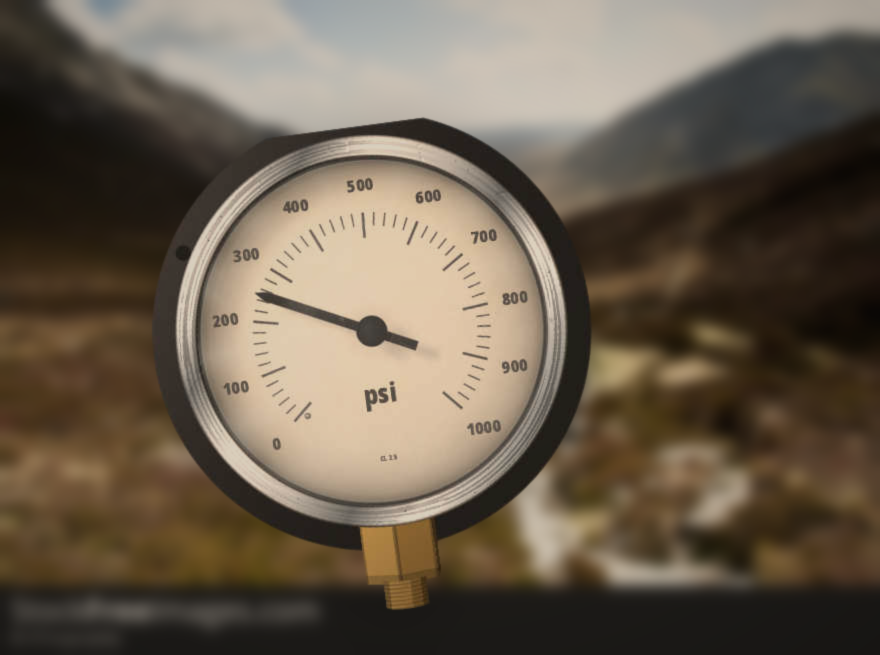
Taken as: 250
